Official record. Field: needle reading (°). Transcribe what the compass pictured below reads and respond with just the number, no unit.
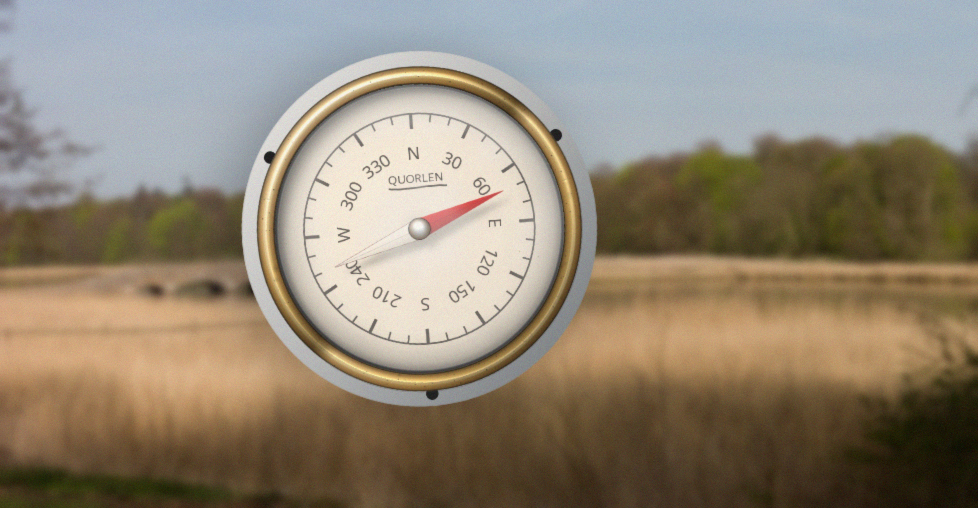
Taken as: 70
